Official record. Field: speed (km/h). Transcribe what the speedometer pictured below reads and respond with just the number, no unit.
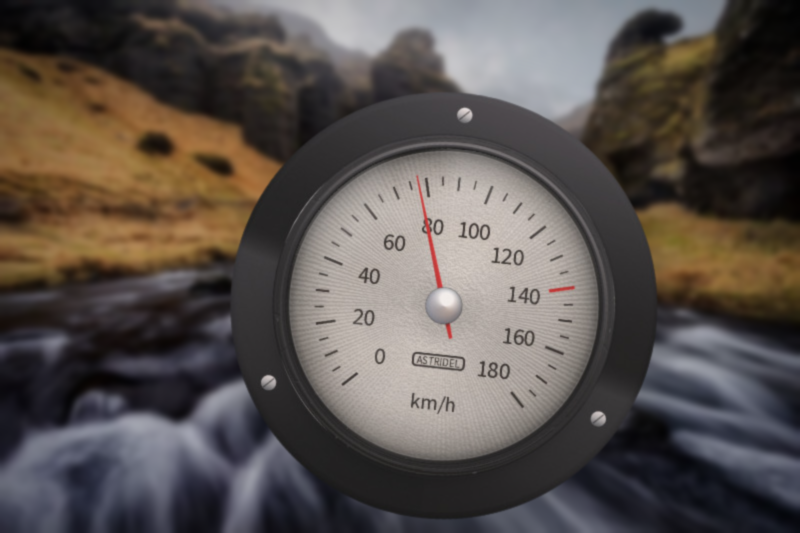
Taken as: 77.5
